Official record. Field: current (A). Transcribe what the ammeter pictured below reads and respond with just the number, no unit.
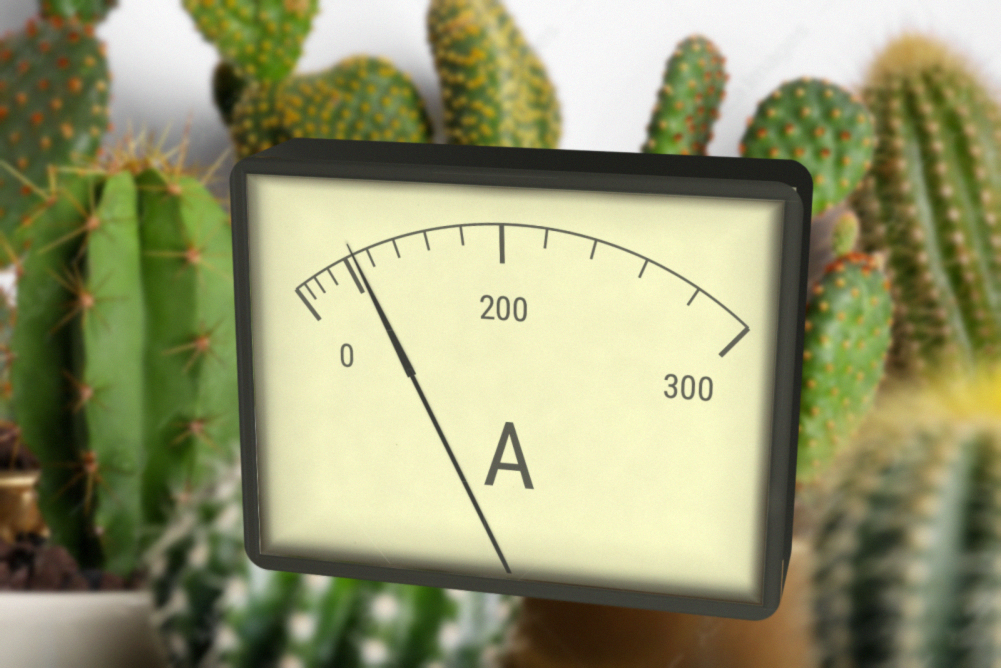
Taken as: 110
